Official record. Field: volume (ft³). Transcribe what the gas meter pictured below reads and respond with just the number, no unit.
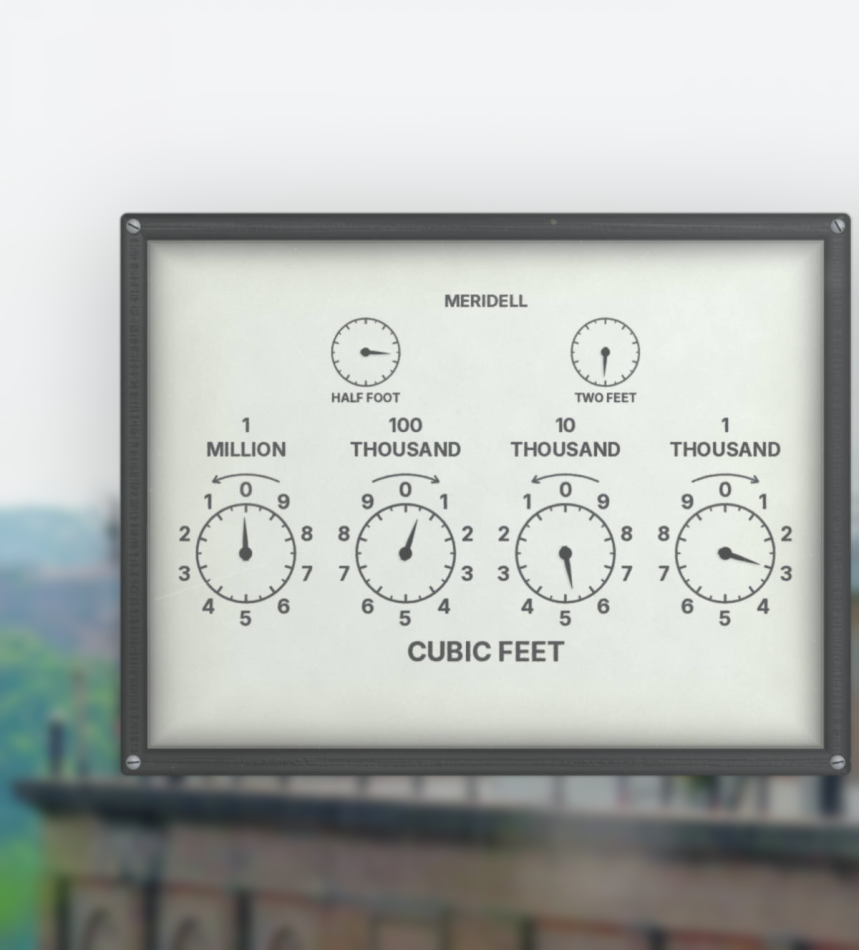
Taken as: 5300
